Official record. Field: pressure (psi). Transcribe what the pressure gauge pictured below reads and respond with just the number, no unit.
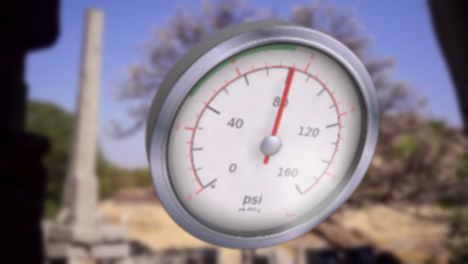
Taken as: 80
